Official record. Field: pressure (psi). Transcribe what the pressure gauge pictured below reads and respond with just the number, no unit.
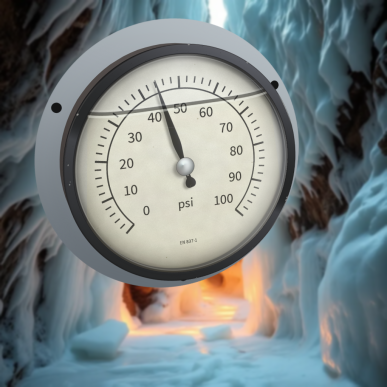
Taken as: 44
